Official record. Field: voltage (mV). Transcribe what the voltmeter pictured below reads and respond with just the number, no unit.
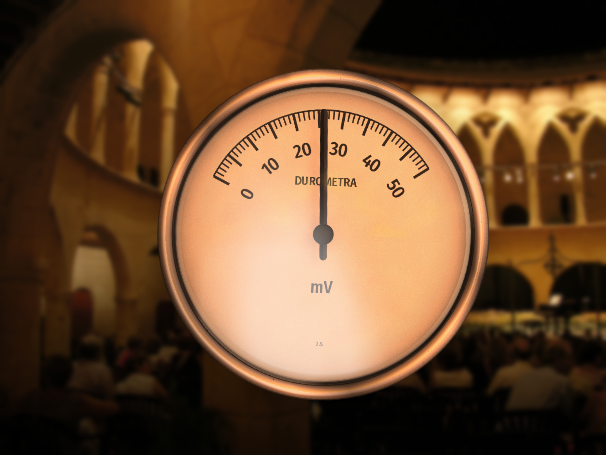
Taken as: 26
